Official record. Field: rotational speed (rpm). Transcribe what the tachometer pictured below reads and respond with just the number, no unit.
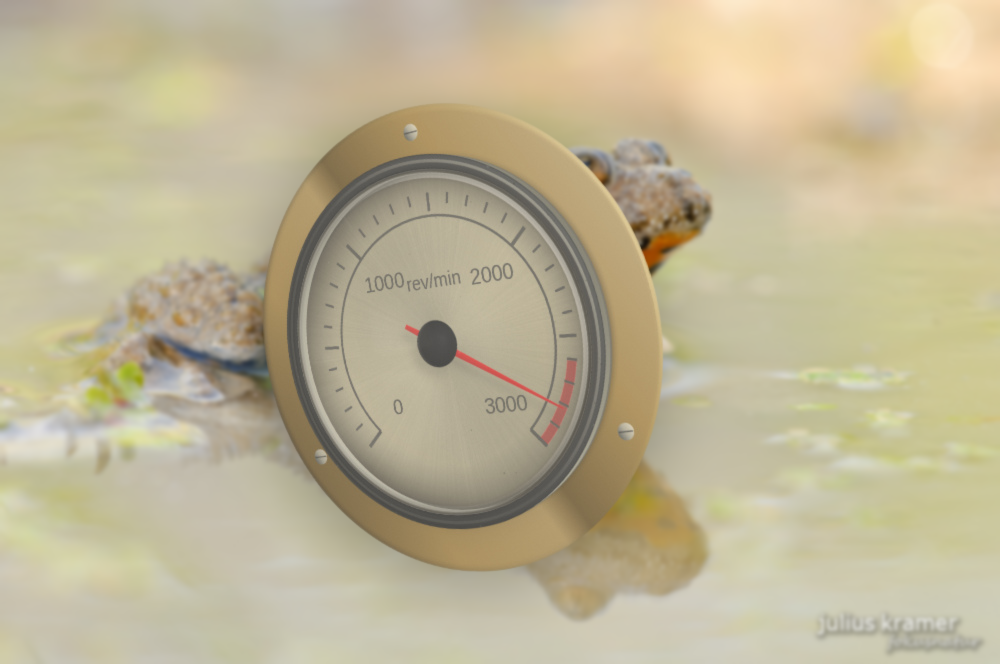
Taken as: 2800
